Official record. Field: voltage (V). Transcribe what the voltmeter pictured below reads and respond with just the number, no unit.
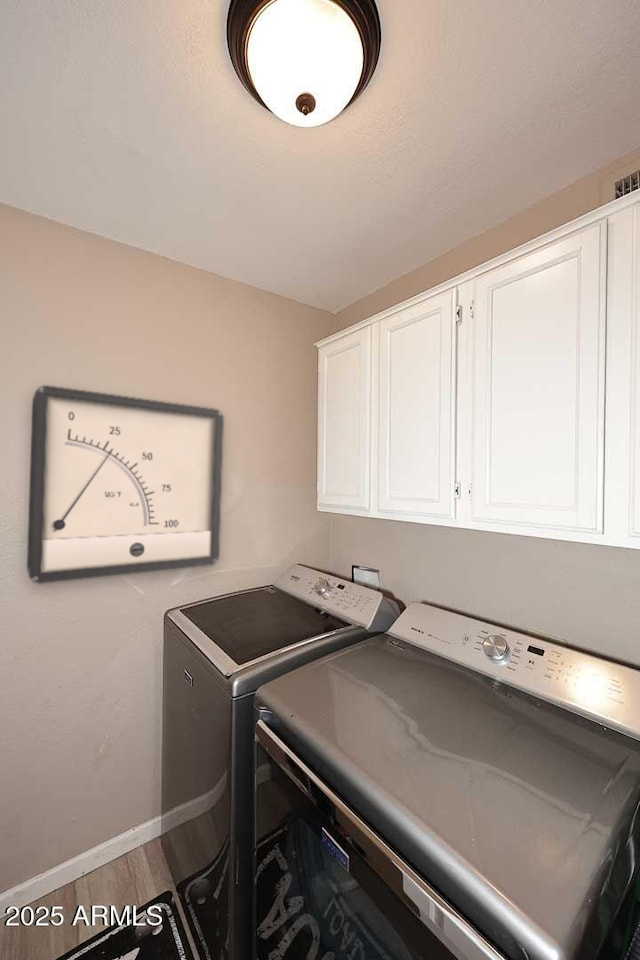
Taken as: 30
